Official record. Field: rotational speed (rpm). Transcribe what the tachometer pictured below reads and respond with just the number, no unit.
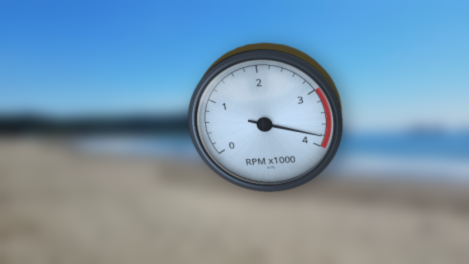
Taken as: 3800
